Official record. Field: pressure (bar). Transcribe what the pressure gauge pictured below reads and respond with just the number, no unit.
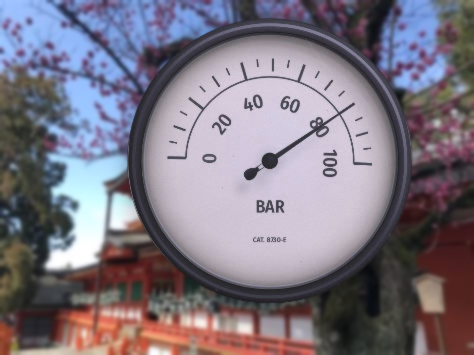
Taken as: 80
